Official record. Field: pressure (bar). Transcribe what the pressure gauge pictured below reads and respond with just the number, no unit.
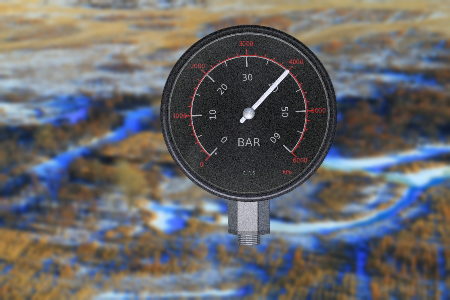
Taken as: 40
